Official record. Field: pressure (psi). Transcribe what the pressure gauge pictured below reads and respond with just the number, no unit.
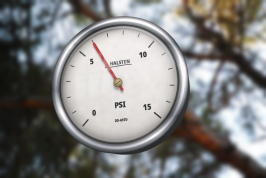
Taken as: 6
